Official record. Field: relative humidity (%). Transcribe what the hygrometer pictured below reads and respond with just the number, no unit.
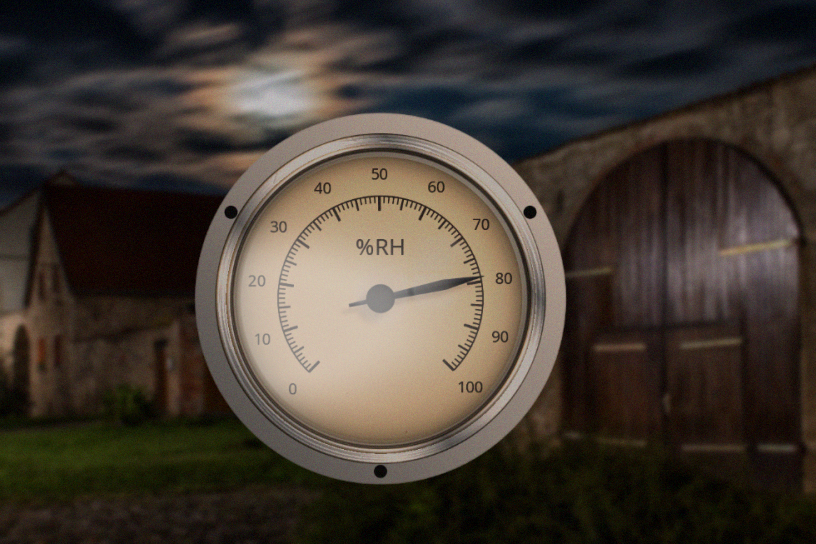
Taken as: 79
